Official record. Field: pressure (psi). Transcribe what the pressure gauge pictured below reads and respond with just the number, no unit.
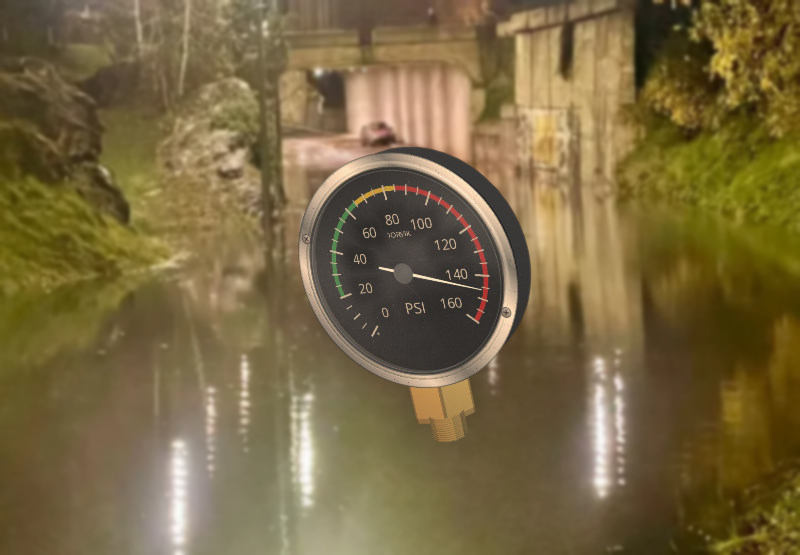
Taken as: 145
